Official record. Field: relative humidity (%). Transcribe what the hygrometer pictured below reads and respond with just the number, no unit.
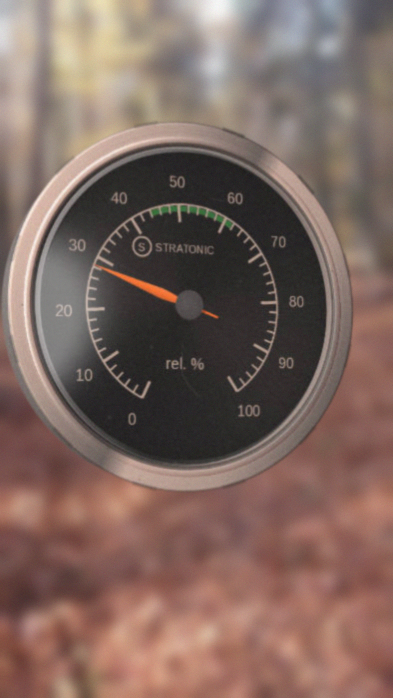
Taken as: 28
